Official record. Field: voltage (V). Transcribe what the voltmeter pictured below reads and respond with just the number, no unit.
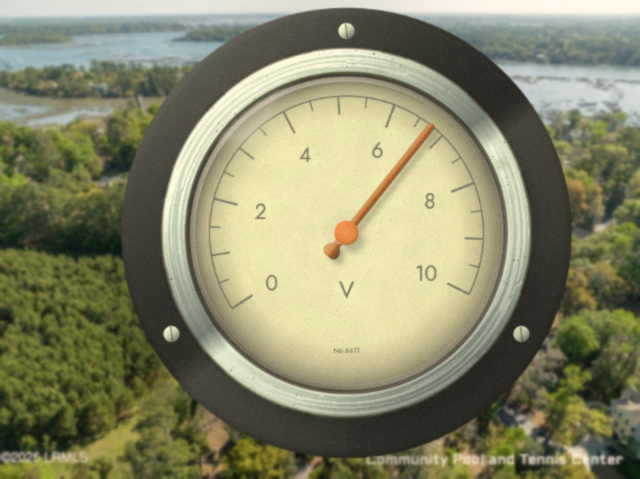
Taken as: 6.75
